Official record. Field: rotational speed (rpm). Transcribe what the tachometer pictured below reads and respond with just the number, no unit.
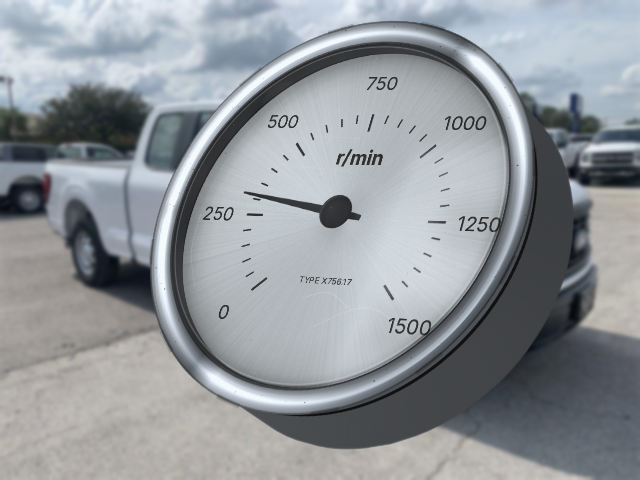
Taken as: 300
